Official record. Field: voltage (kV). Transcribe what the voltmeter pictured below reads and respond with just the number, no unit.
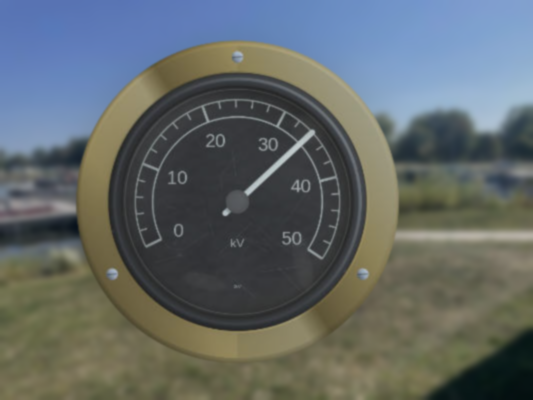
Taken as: 34
